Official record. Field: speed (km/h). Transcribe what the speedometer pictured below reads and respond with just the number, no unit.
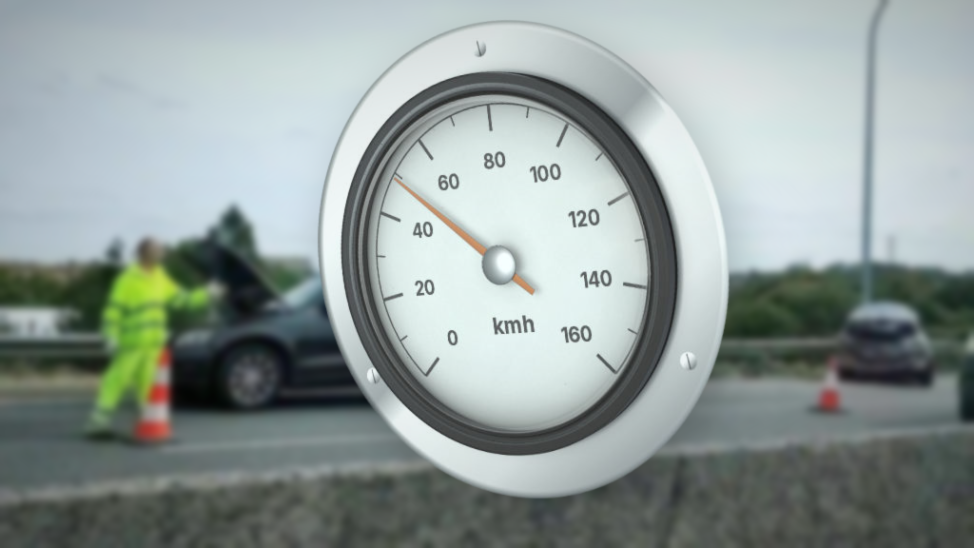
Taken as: 50
